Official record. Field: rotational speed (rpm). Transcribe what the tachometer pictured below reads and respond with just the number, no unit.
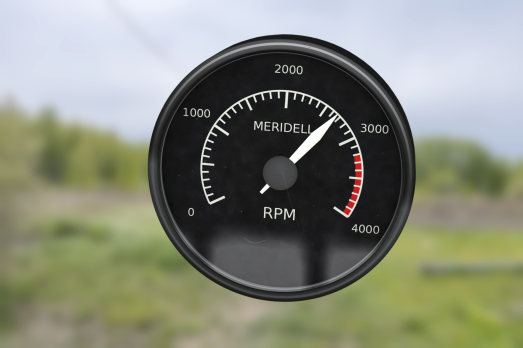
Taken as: 2650
